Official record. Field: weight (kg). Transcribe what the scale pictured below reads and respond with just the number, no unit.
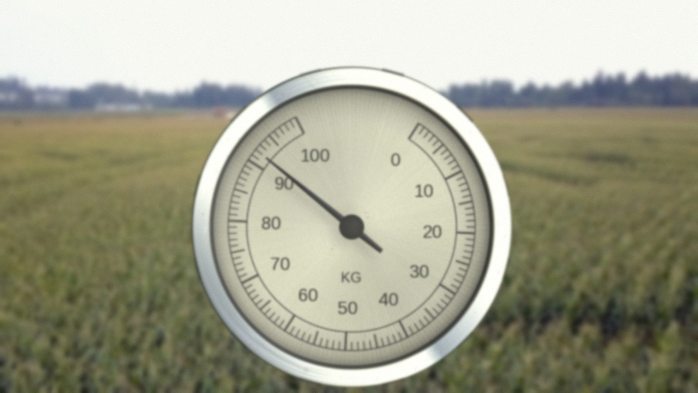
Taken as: 92
